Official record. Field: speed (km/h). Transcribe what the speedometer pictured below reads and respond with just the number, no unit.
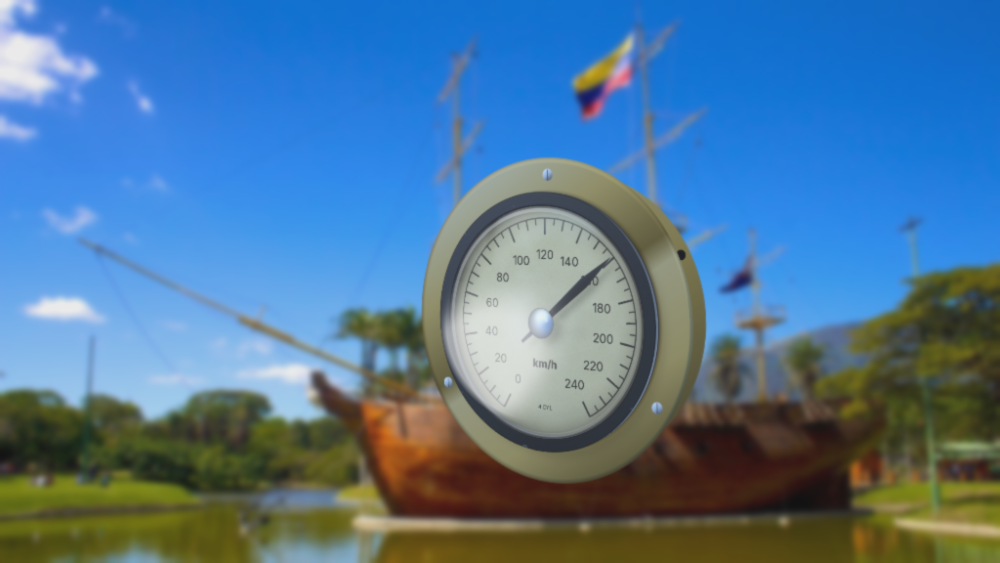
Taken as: 160
